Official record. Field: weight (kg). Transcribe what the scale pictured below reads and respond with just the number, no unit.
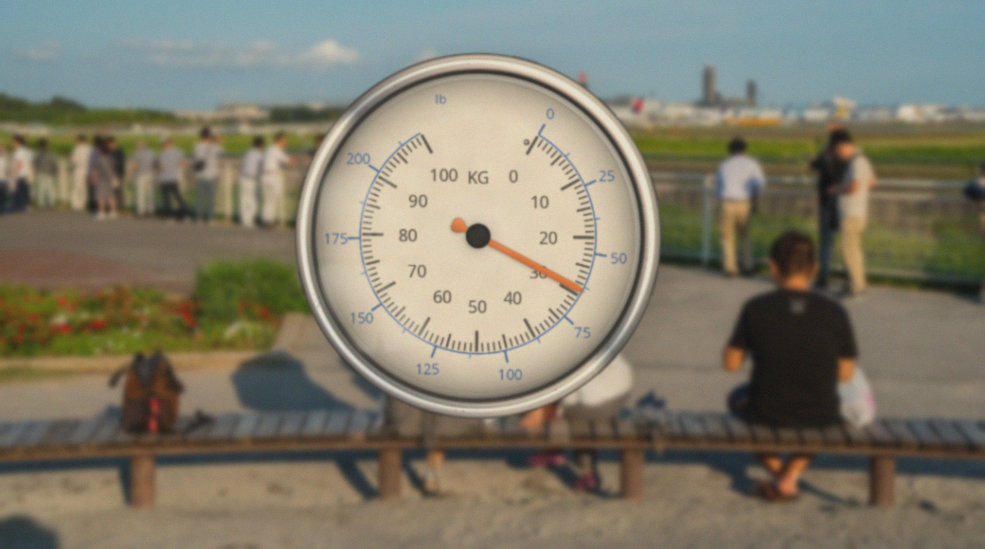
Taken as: 29
